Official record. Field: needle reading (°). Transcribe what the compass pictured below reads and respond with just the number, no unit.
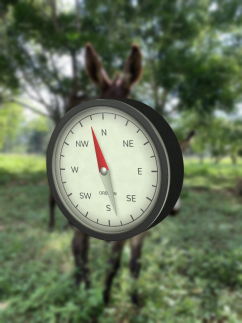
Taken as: 345
